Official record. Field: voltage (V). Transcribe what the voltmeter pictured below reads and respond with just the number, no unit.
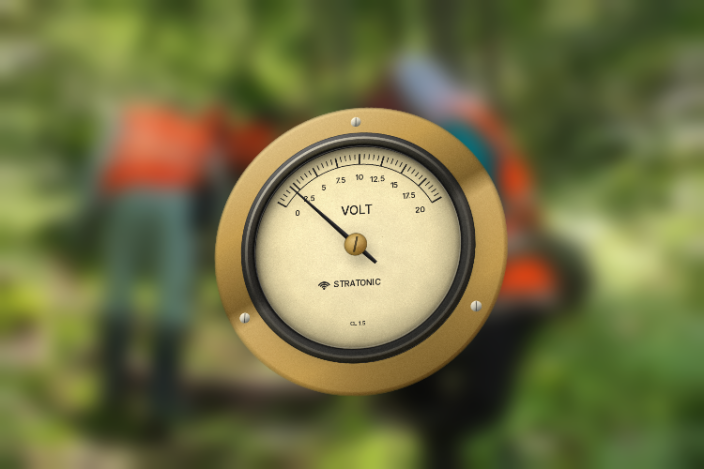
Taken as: 2
